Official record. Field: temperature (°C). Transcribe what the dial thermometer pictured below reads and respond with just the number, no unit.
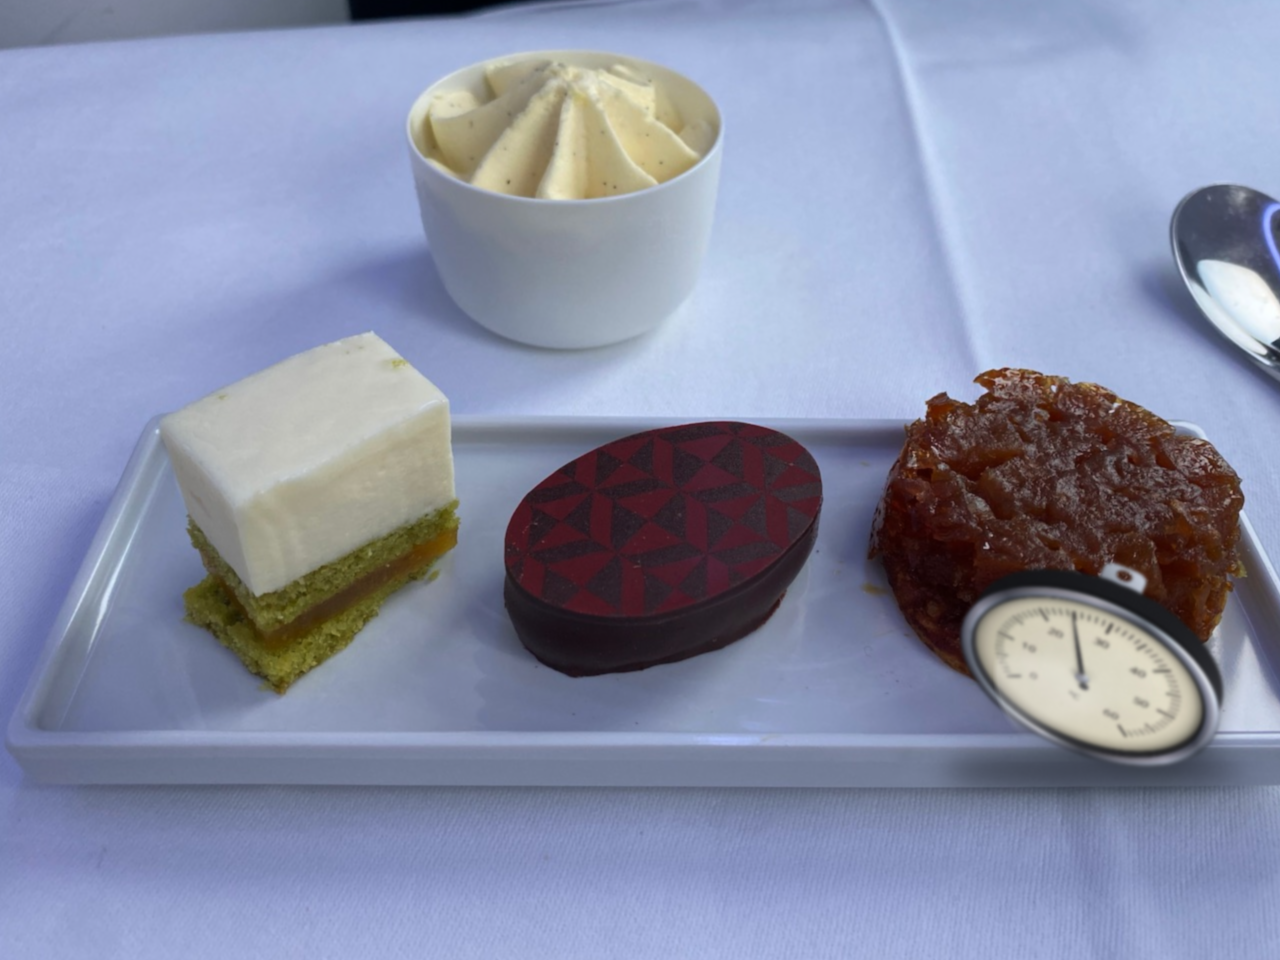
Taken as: 25
